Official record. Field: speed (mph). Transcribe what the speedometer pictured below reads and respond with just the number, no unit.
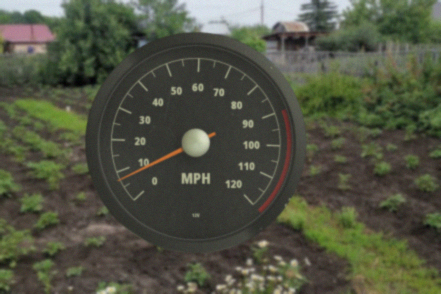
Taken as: 7.5
